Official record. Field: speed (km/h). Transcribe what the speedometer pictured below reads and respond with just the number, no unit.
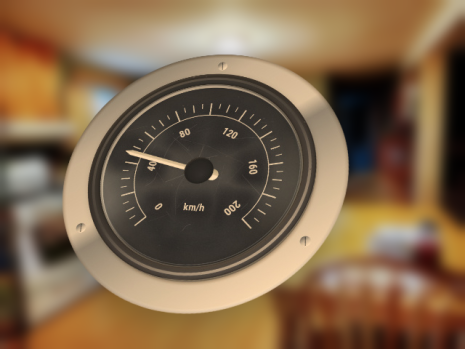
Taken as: 45
